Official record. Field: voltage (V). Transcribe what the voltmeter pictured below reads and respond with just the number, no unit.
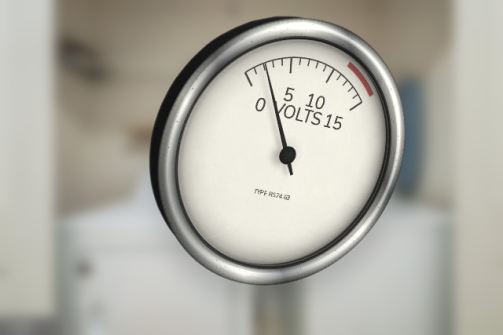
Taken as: 2
